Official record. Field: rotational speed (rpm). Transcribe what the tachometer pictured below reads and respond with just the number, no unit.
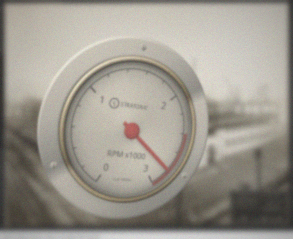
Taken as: 2800
